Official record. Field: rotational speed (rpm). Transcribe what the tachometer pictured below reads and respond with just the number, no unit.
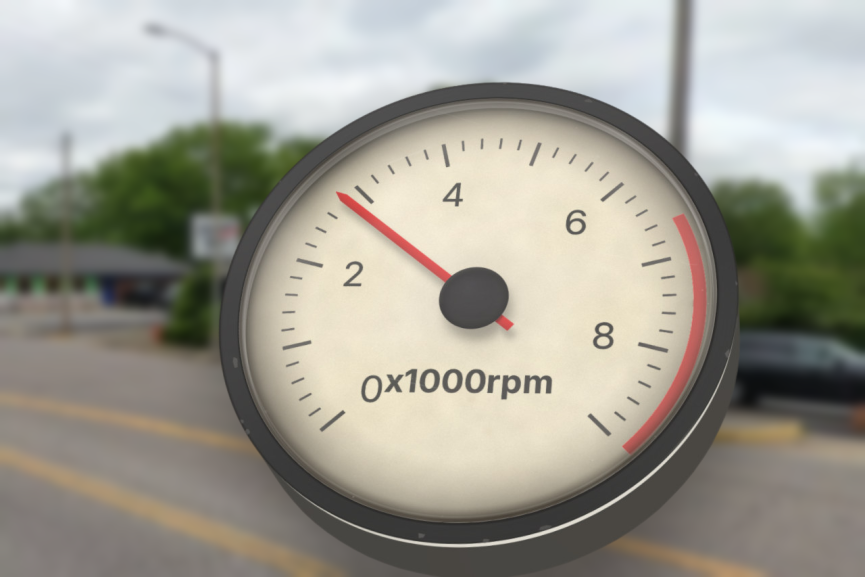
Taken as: 2800
